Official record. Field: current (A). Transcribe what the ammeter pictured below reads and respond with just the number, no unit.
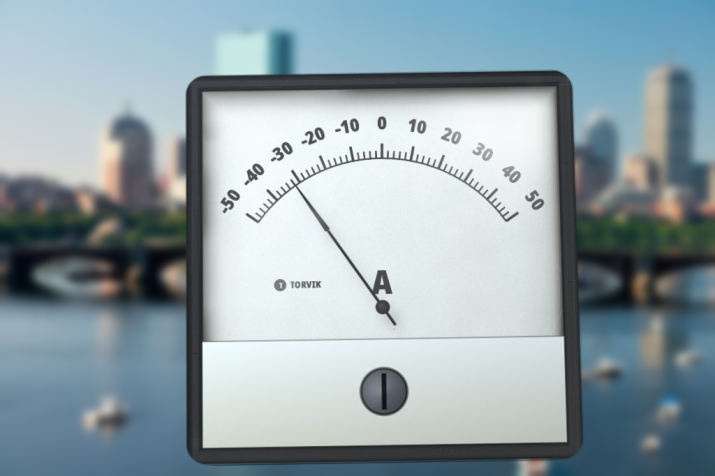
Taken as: -32
